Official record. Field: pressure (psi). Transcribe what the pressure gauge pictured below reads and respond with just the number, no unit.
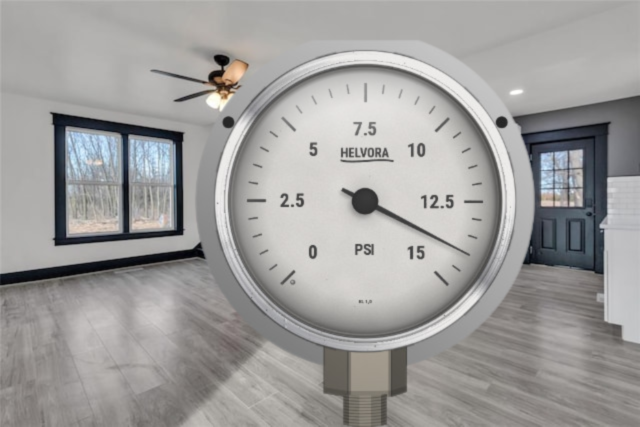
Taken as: 14
